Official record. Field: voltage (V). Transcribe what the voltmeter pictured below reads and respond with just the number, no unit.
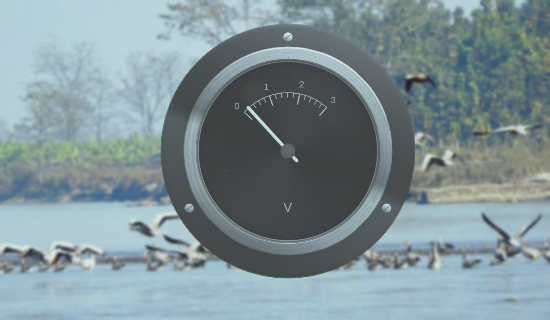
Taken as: 0.2
